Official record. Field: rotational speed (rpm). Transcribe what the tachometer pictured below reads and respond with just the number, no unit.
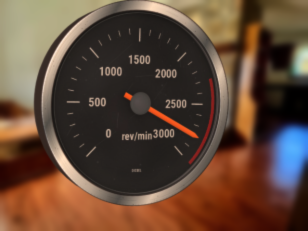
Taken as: 2800
